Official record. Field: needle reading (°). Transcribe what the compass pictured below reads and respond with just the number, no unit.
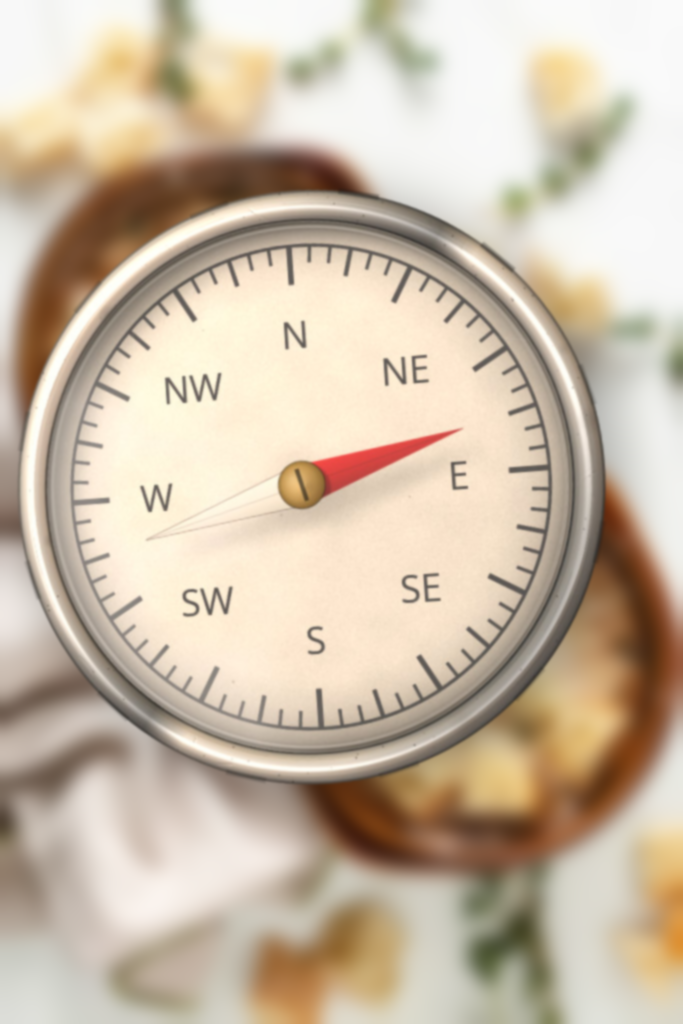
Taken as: 75
